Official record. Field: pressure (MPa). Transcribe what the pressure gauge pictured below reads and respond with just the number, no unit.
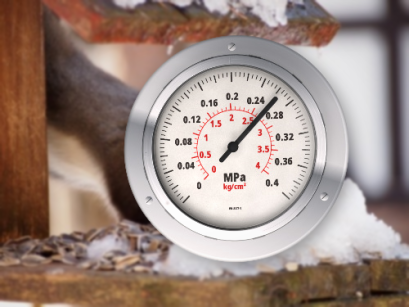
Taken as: 0.265
